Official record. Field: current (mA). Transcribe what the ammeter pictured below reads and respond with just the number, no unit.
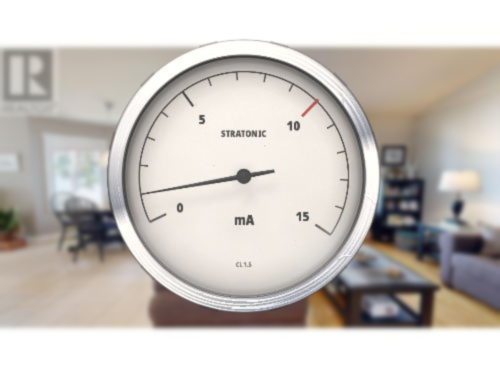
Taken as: 1
